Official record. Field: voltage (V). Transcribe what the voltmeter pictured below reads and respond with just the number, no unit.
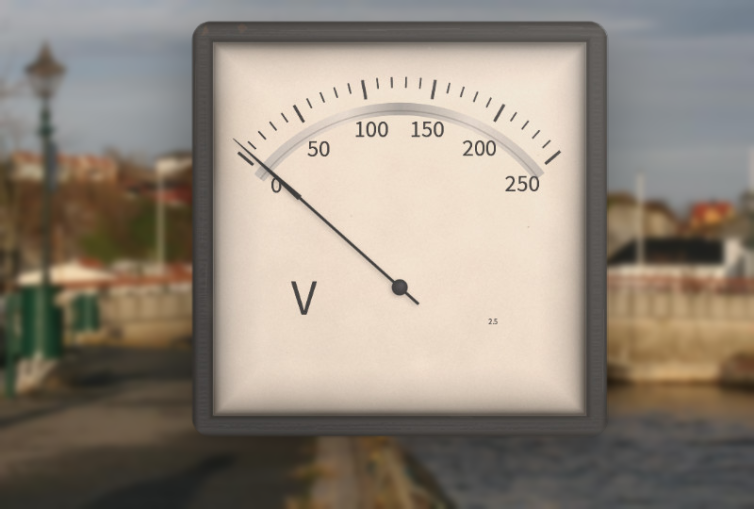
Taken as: 5
